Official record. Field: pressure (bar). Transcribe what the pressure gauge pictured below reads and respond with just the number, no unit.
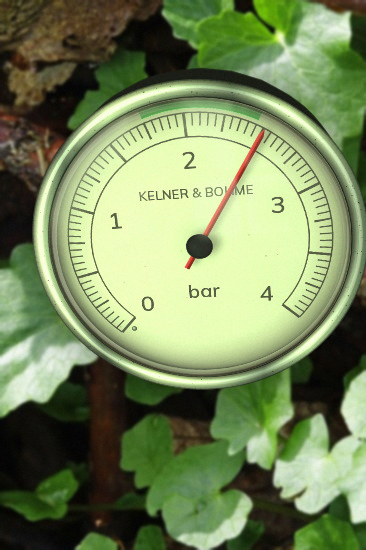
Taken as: 2.5
